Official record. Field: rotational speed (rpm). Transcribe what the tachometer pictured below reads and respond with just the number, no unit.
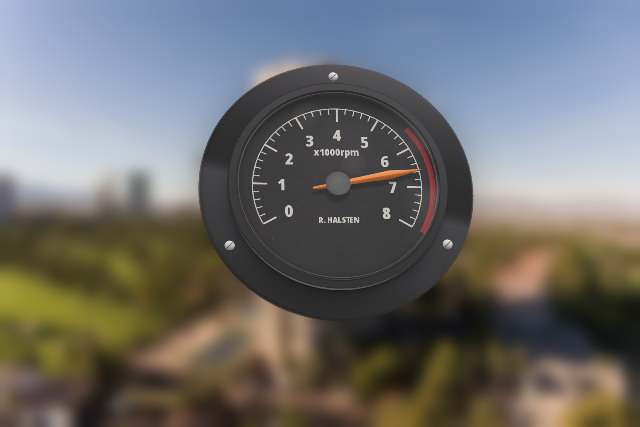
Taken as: 6600
